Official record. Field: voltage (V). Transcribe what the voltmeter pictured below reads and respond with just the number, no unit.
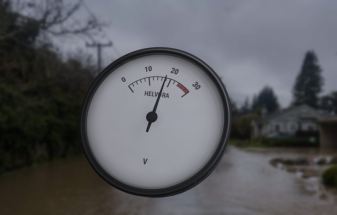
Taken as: 18
